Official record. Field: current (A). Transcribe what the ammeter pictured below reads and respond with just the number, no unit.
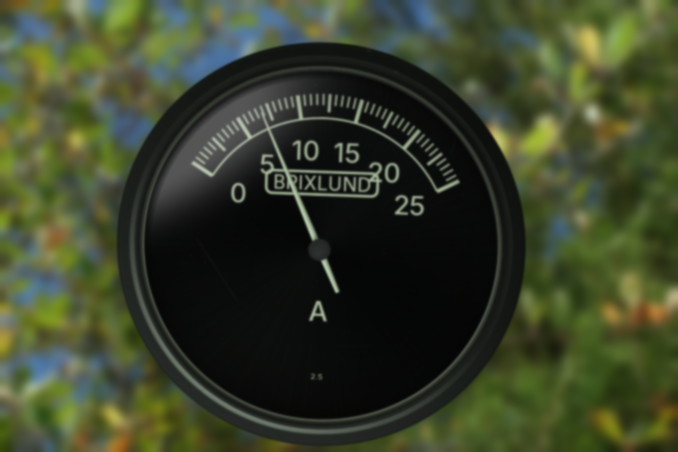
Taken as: 7
